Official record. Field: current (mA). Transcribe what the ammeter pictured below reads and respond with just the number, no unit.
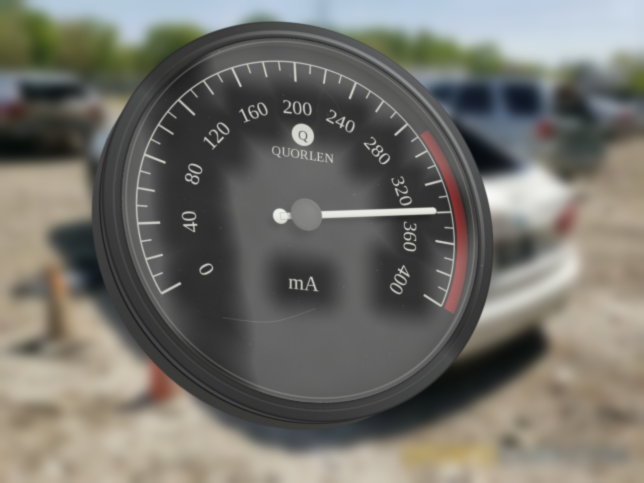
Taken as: 340
